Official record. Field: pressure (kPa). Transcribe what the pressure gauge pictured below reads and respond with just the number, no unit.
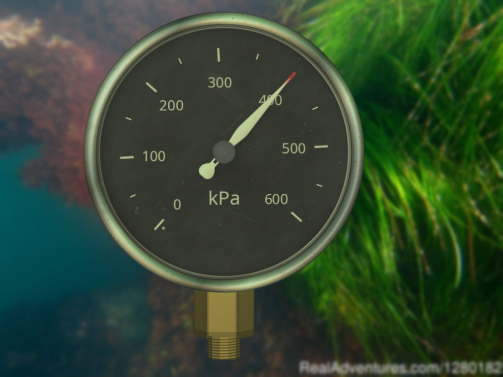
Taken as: 400
